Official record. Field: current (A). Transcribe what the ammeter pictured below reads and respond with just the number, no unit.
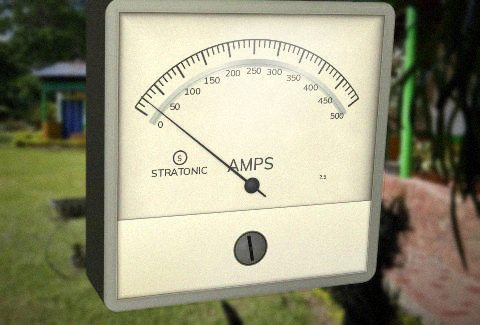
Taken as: 20
